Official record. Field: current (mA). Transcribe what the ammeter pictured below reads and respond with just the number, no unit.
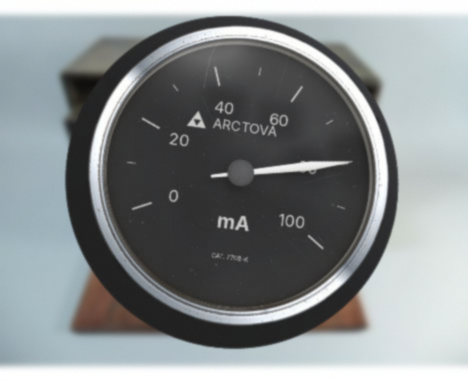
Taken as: 80
